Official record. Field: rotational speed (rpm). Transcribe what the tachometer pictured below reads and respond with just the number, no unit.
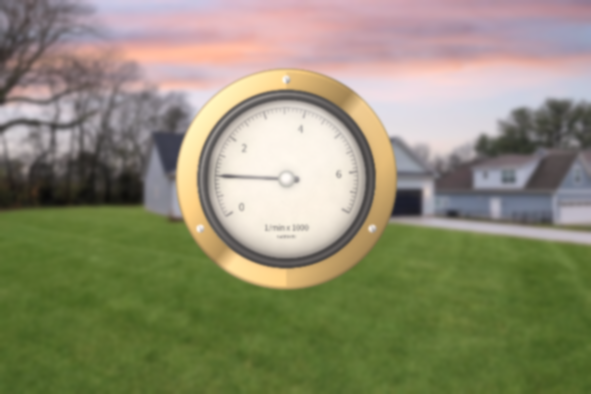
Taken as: 1000
